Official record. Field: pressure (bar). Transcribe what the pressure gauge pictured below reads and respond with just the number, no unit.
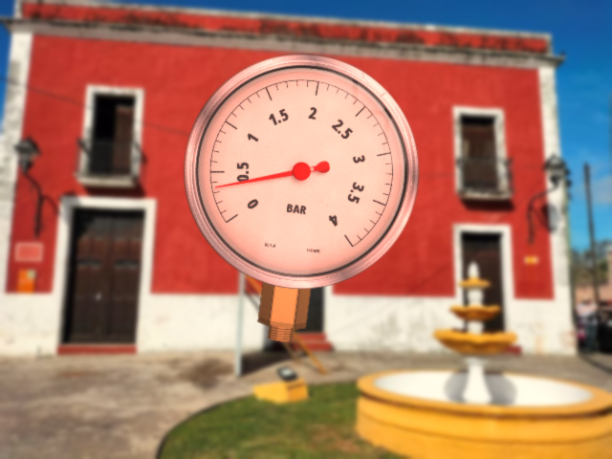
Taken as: 0.35
